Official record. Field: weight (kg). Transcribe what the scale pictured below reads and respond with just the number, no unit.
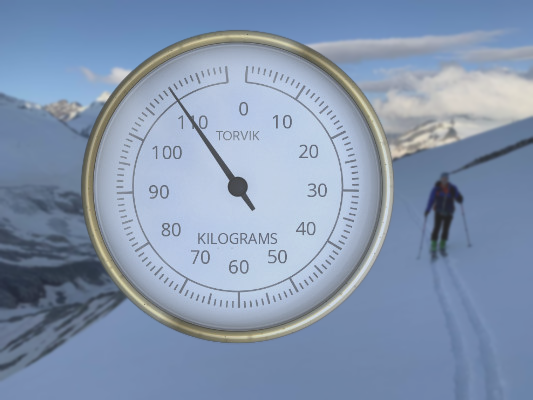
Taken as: 110
